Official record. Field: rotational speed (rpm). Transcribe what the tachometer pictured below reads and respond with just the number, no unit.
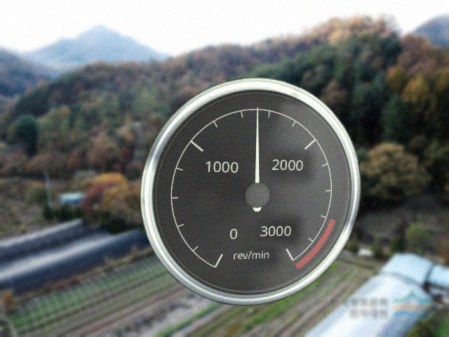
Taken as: 1500
